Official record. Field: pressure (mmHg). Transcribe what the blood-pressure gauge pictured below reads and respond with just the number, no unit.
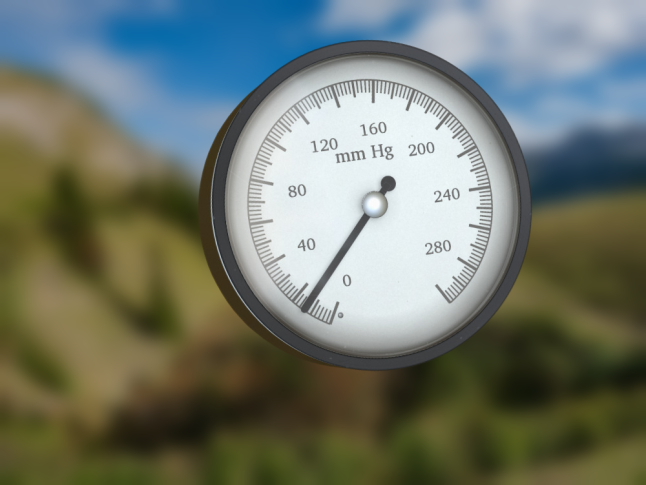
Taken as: 14
